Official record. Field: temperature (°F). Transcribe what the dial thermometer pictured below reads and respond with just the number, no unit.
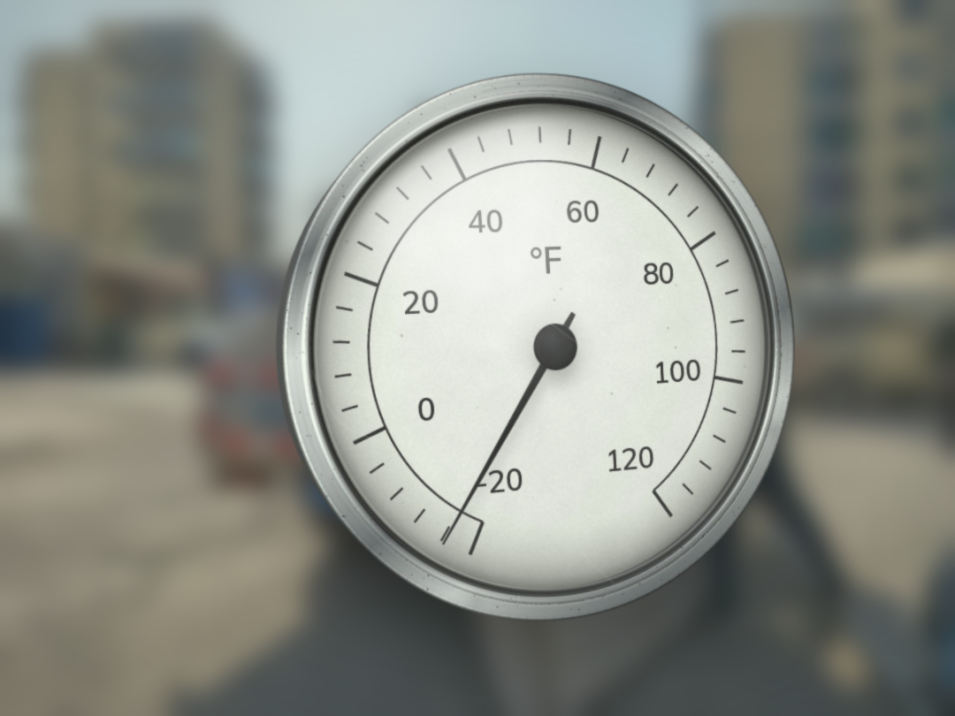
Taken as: -16
